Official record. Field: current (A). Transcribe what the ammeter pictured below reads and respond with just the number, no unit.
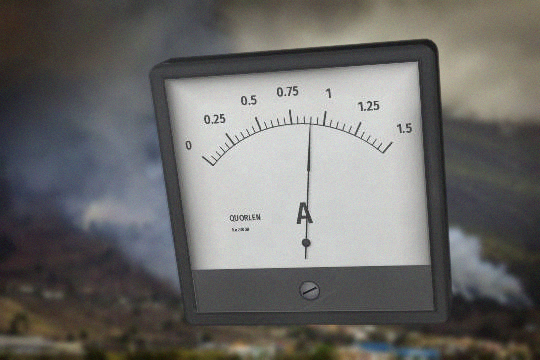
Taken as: 0.9
